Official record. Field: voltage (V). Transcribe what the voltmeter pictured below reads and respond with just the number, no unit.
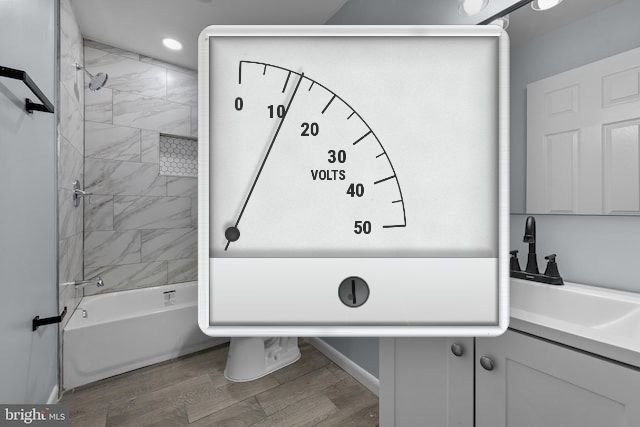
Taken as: 12.5
